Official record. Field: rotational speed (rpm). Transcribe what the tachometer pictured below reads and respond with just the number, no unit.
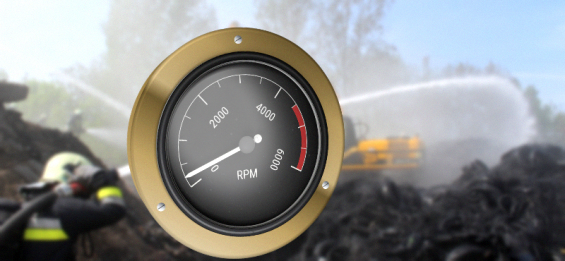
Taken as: 250
